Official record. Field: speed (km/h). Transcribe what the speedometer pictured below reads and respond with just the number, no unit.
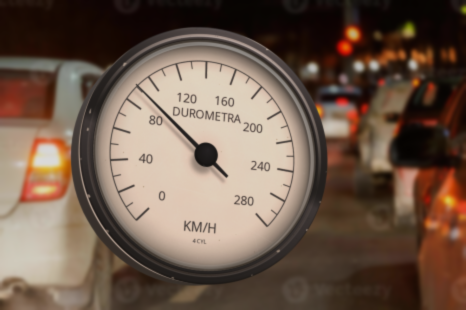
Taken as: 90
